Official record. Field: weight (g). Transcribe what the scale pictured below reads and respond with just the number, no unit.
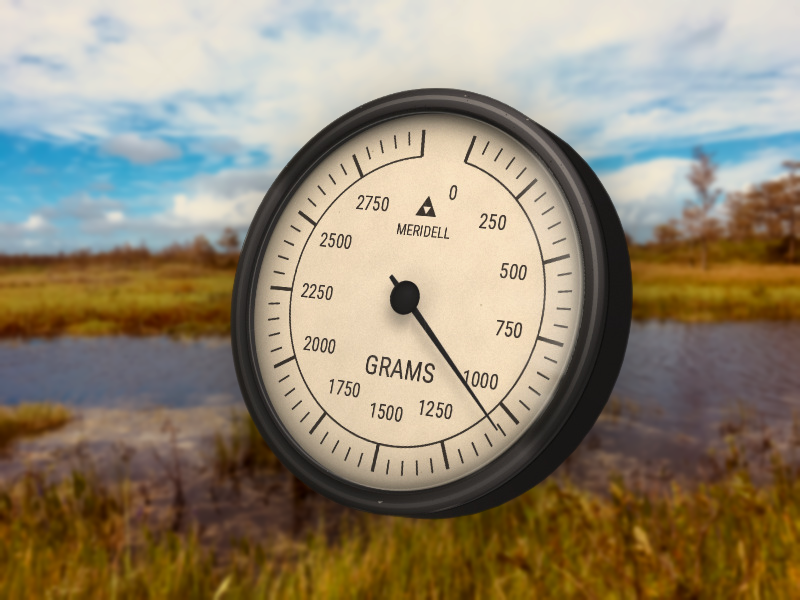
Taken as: 1050
